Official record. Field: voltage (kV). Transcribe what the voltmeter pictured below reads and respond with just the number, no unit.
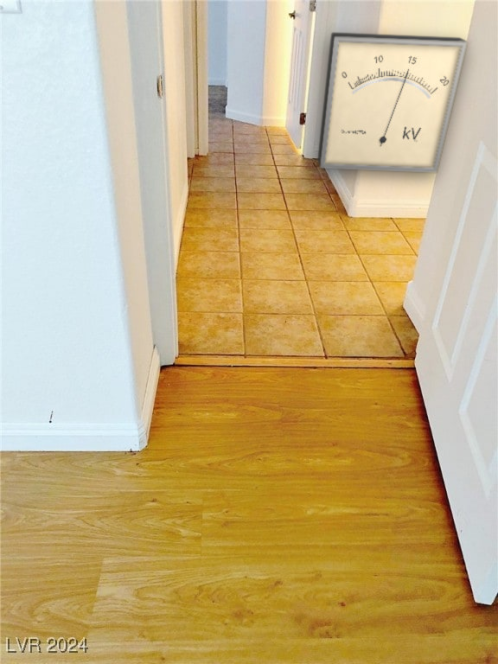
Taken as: 15
